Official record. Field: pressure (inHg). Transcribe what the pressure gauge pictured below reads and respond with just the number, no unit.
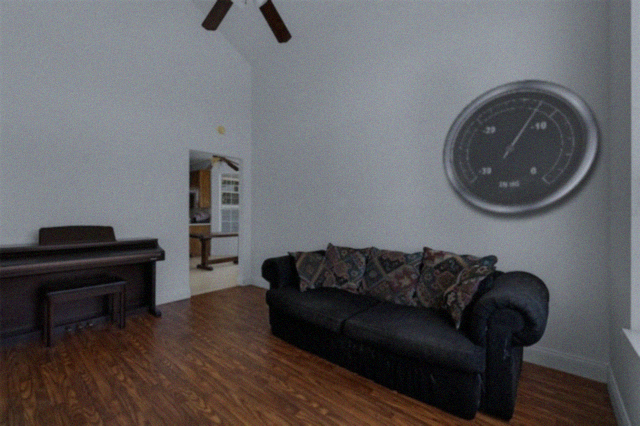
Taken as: -12
